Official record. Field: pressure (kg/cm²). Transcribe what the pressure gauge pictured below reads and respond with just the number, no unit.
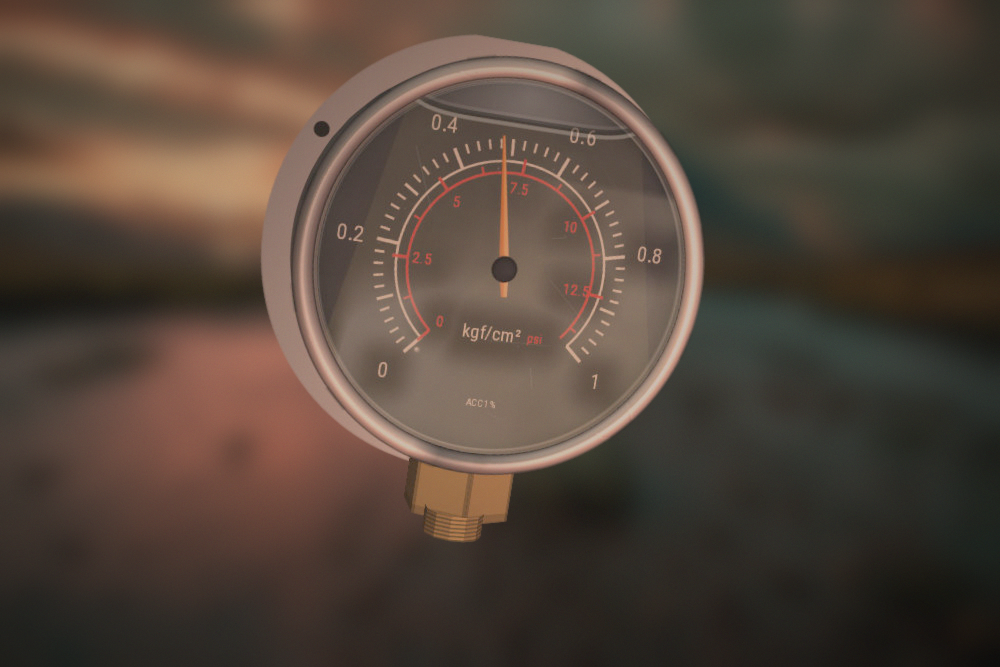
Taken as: 0.48
